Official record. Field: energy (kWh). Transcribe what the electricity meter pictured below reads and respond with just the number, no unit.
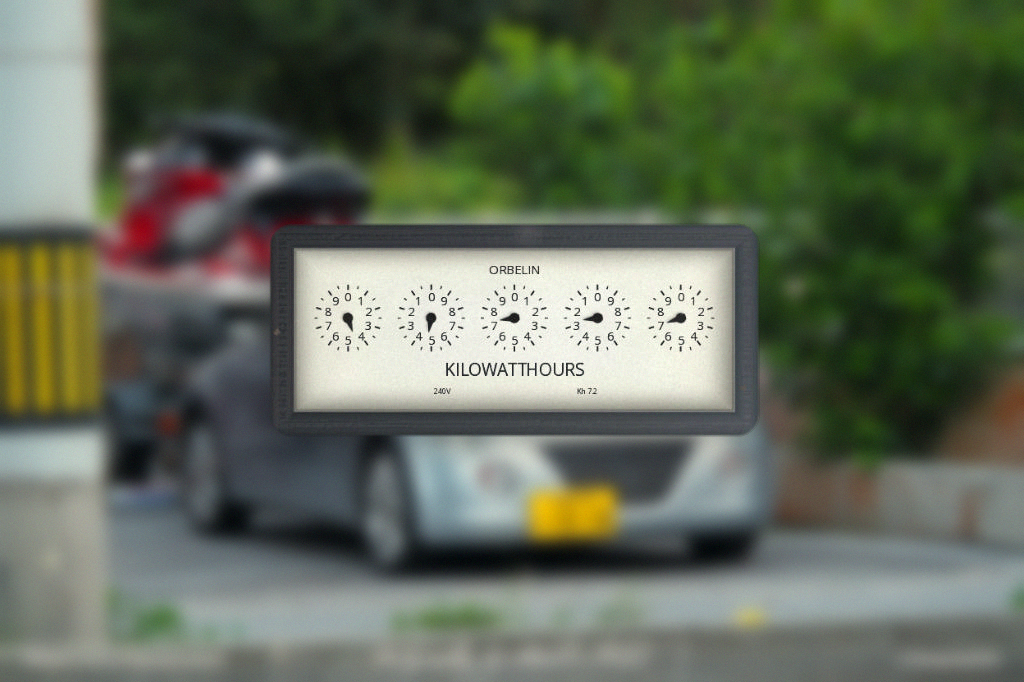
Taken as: 44727
